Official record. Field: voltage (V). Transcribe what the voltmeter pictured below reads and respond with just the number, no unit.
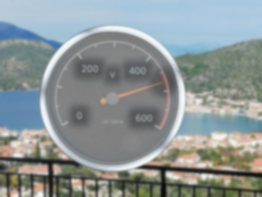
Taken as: 475
